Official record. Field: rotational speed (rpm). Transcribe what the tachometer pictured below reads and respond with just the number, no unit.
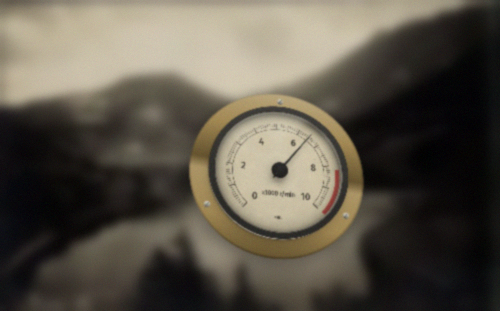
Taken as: 6500
